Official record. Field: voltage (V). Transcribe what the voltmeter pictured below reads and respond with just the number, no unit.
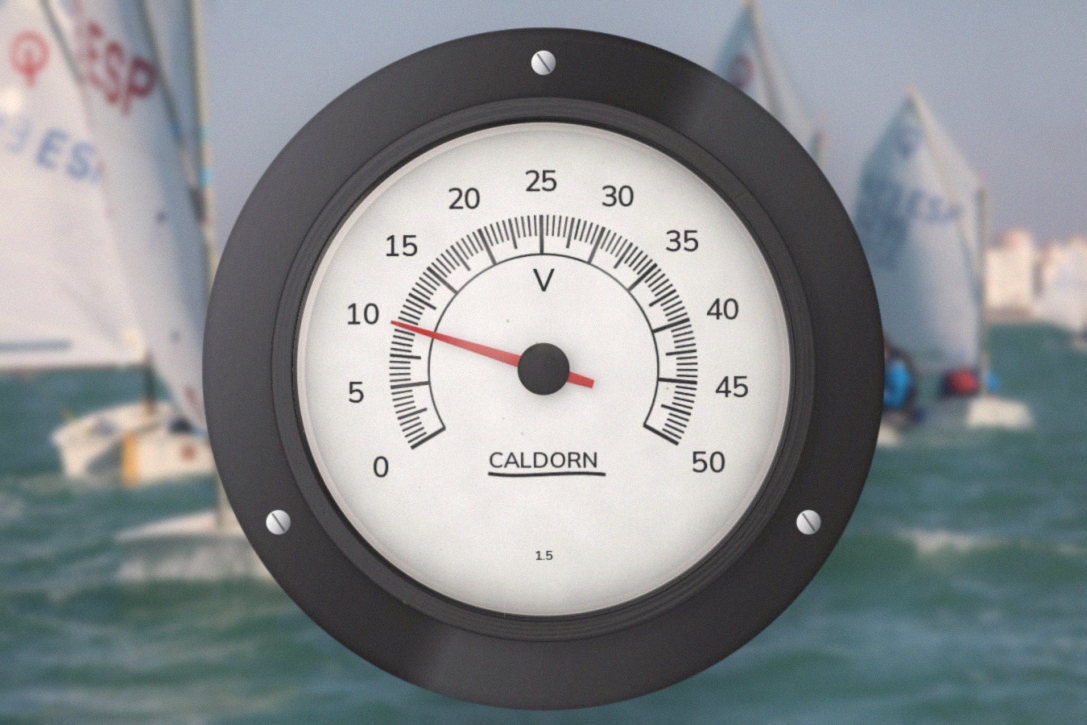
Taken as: 10
